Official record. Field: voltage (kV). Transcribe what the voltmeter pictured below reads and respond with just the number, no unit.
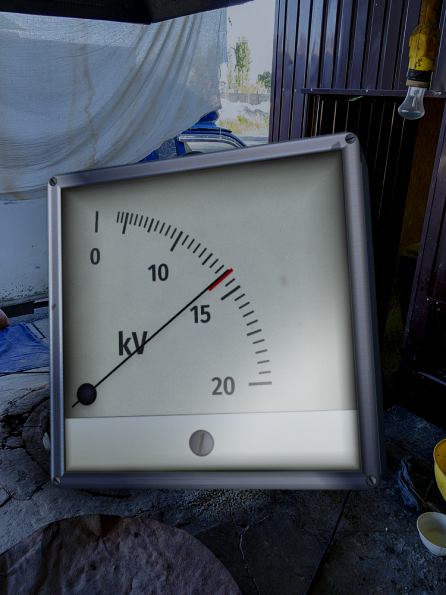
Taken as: 14
